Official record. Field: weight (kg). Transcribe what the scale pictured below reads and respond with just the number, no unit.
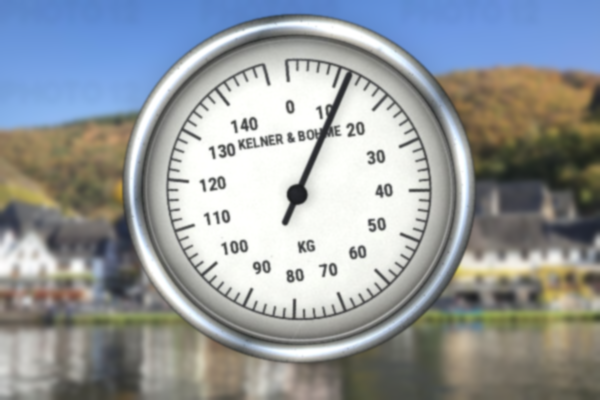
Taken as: 12
